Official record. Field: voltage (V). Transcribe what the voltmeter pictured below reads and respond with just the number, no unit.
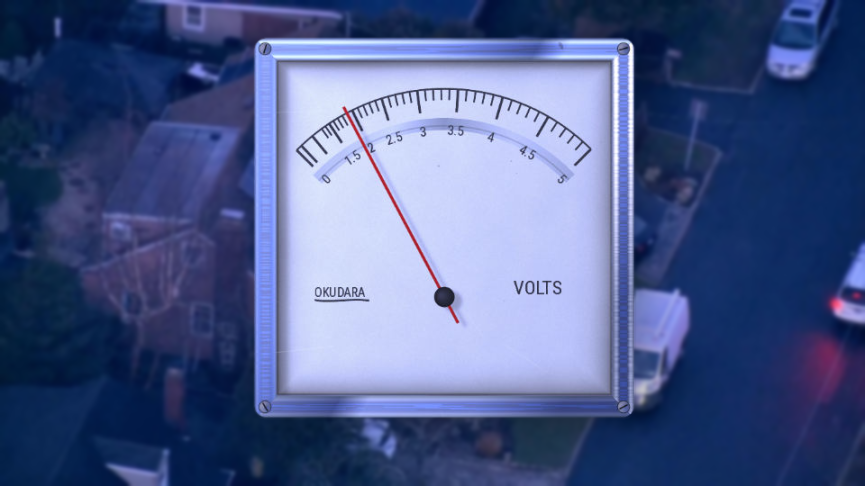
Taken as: 1.9
